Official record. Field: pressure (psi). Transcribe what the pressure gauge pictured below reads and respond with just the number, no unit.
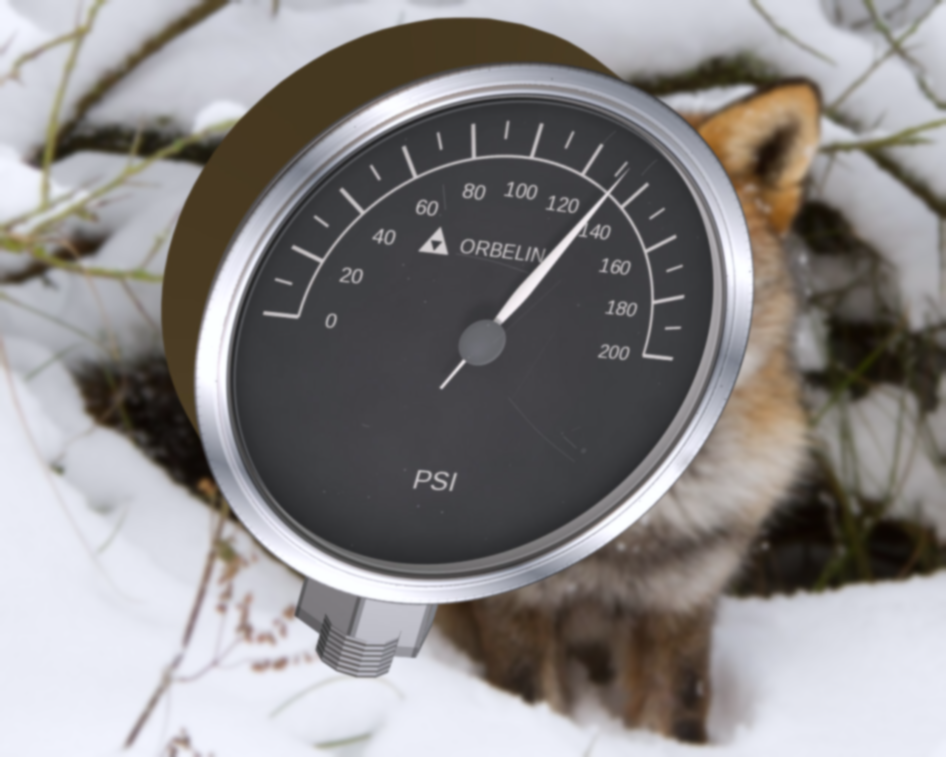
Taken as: 130
